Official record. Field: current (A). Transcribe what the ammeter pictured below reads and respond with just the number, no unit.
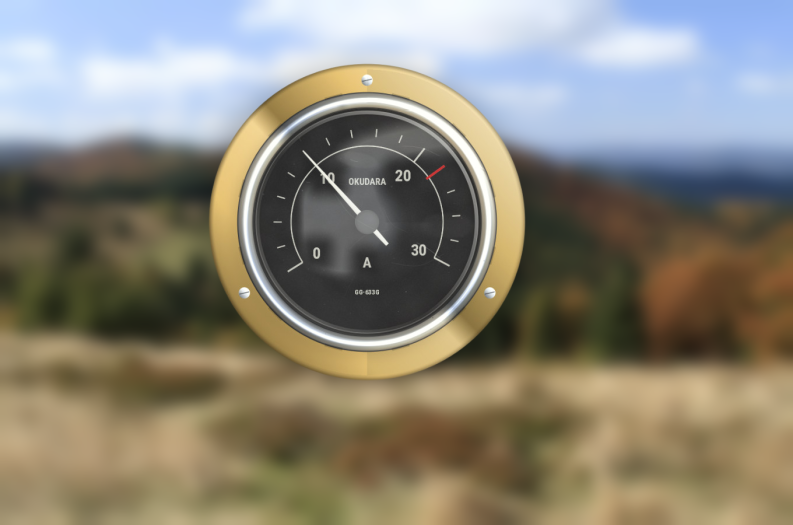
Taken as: 10
